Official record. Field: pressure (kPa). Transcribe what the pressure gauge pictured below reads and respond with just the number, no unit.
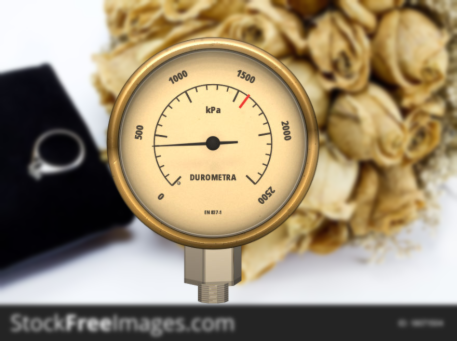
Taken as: 400
